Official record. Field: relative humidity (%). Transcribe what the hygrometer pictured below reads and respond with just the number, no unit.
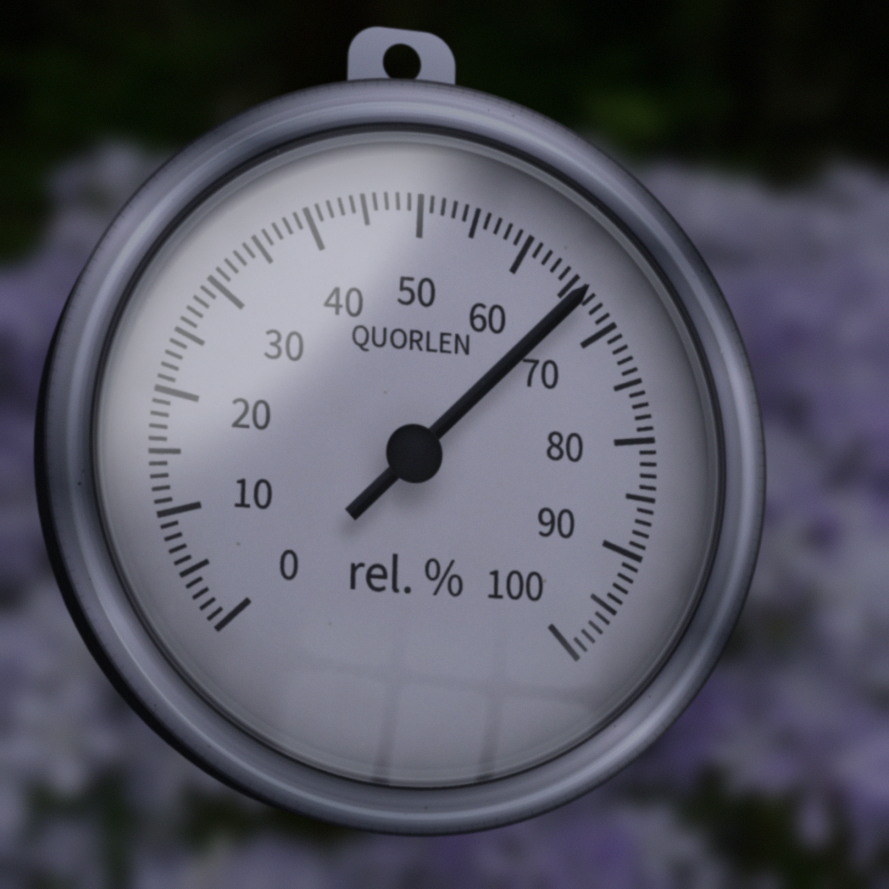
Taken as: 66
